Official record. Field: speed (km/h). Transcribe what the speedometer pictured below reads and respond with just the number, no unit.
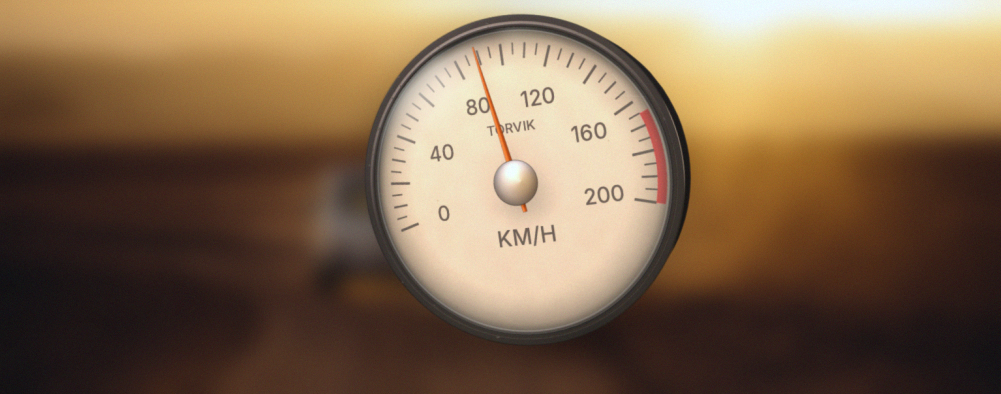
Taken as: 90
